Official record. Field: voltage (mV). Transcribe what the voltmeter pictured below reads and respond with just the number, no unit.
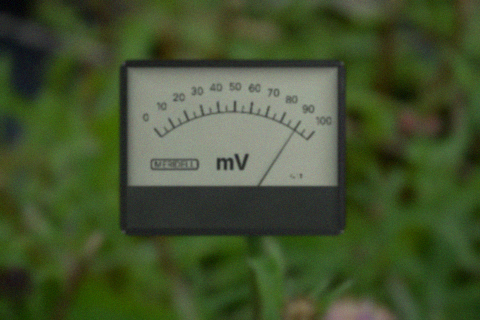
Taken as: 90
